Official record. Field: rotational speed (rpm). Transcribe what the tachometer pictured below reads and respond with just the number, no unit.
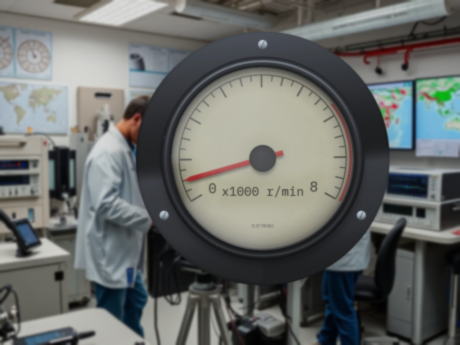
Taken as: 500
